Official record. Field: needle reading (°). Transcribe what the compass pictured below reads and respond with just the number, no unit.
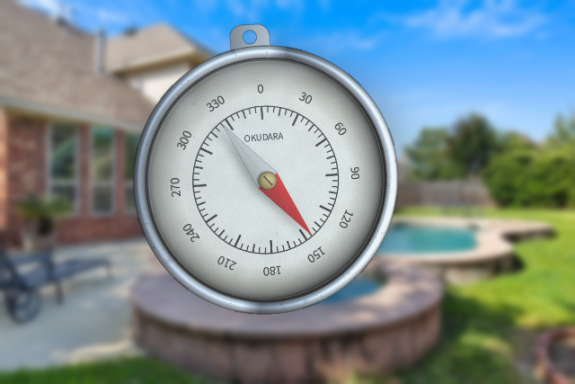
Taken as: 145
